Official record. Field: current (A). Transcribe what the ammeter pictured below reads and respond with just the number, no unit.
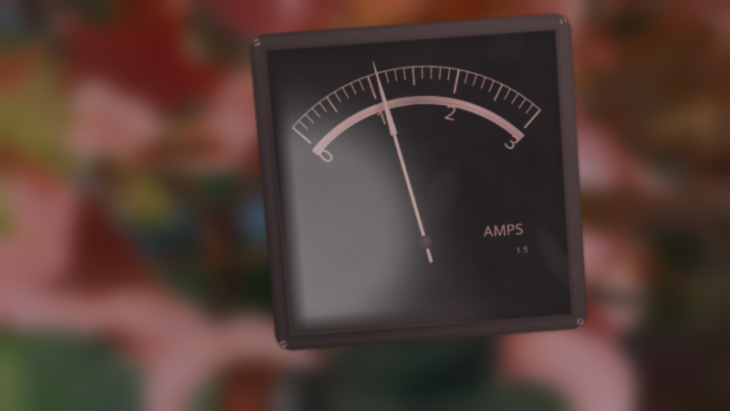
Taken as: 1.1
